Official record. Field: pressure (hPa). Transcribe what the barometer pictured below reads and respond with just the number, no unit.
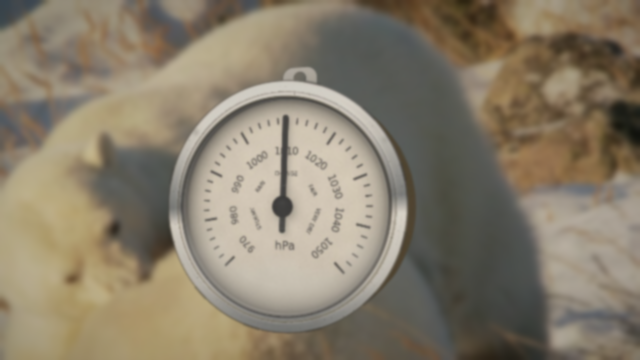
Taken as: 1010
